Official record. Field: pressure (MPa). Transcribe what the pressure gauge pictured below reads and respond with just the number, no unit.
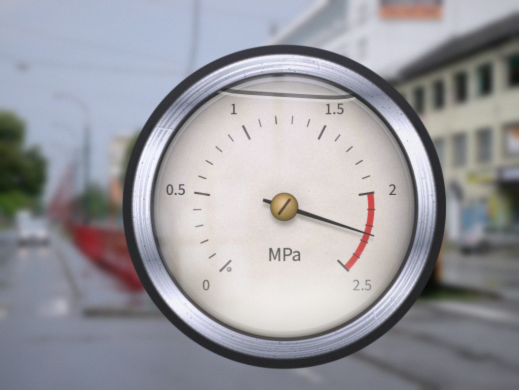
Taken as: 2.25
